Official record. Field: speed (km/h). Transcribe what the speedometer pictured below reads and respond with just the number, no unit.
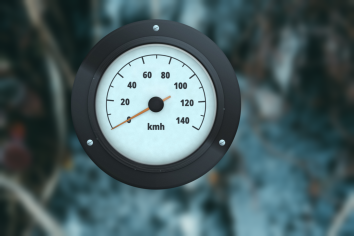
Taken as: 0
